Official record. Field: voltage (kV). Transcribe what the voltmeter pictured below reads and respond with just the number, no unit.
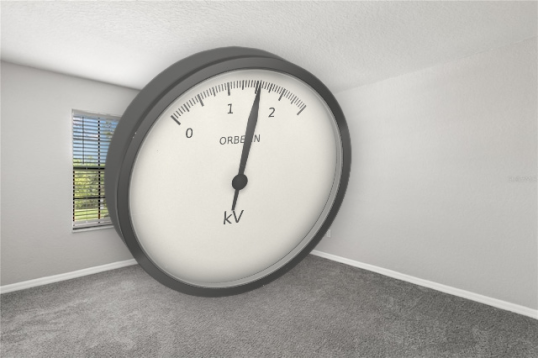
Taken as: 1.5
